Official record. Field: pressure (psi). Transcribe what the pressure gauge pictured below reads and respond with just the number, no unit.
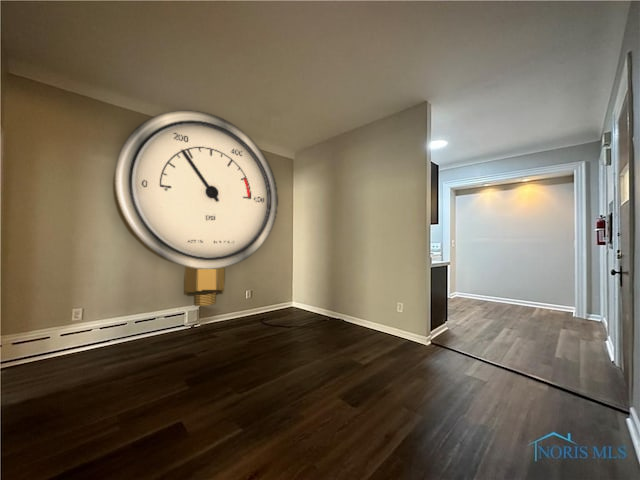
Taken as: 175
